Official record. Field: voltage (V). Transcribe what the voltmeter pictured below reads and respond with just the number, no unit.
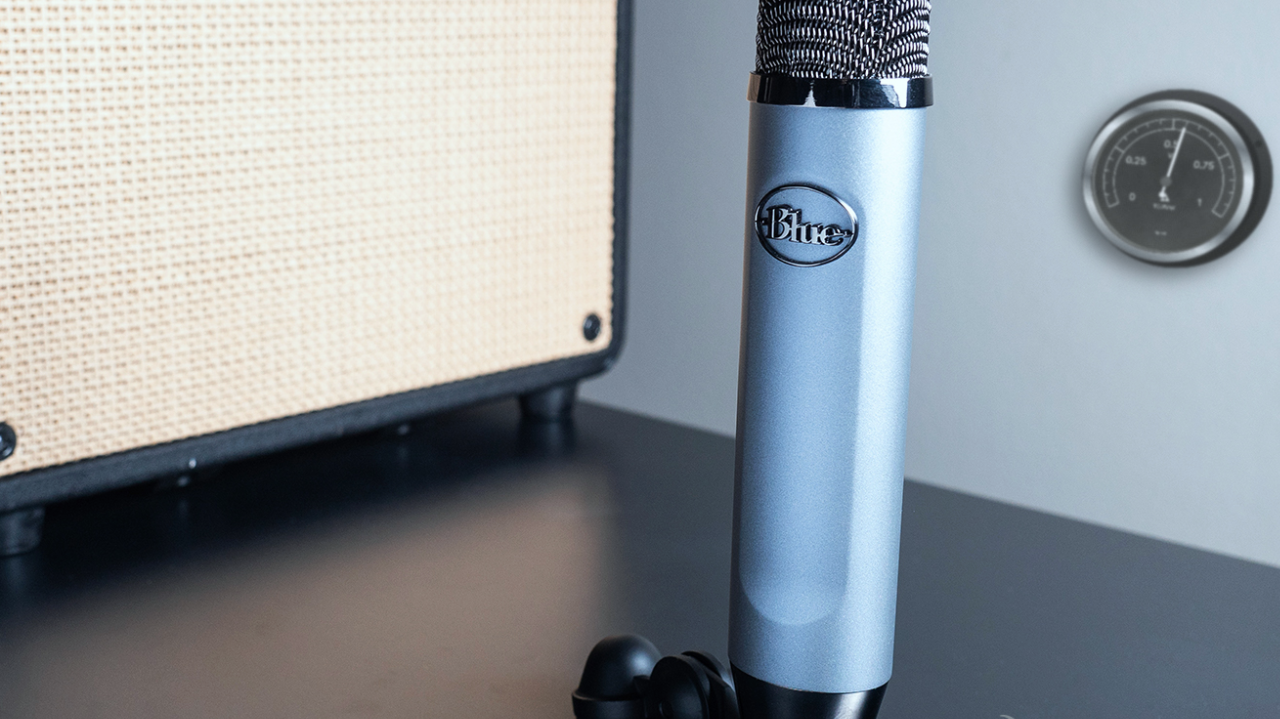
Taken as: 0.55
